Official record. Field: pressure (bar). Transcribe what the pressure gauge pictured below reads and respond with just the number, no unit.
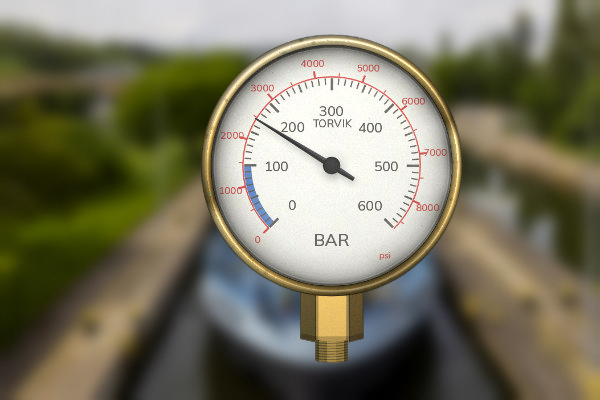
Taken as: 170
